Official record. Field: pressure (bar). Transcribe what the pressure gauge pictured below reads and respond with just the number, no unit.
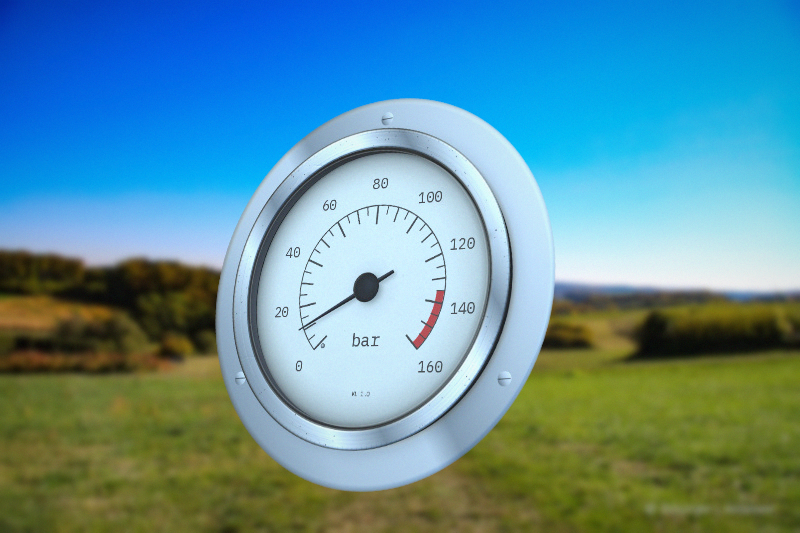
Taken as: 10
